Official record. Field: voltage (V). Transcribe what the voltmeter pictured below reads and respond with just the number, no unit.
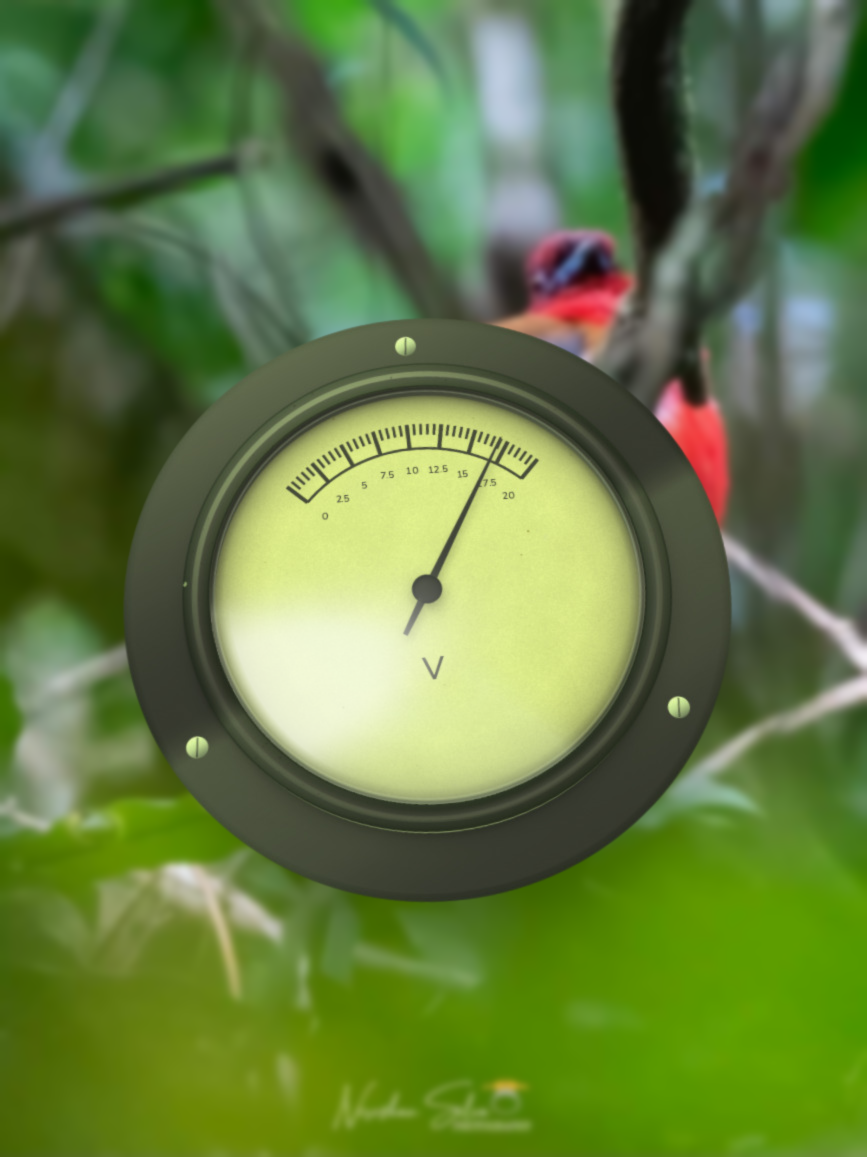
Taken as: 17
